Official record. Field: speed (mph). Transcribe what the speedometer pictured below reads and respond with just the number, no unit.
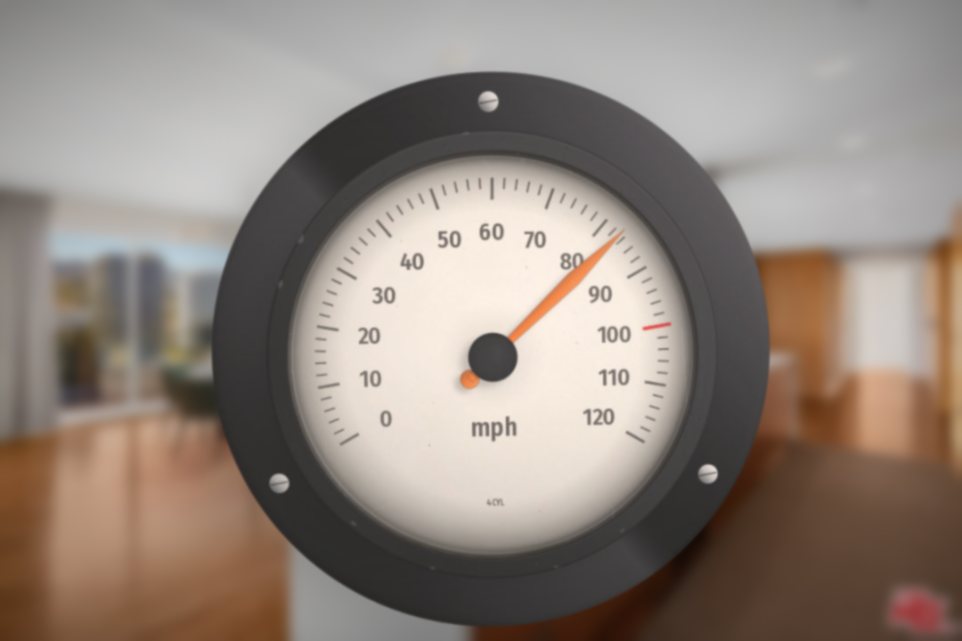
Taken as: 83
